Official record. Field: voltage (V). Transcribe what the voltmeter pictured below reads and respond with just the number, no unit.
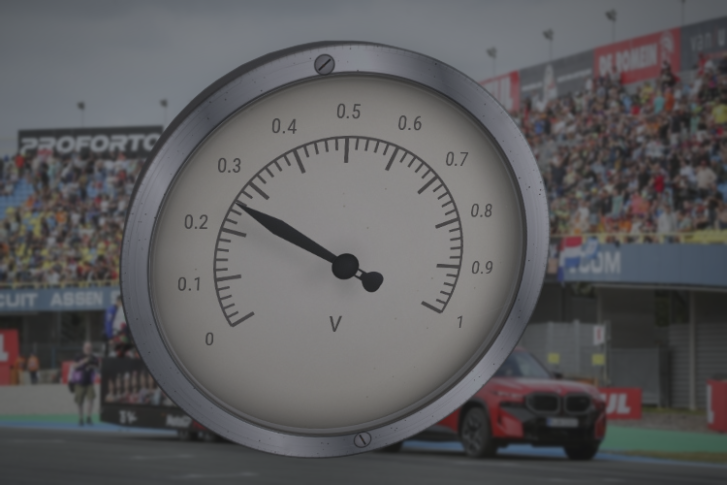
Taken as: 0.26
